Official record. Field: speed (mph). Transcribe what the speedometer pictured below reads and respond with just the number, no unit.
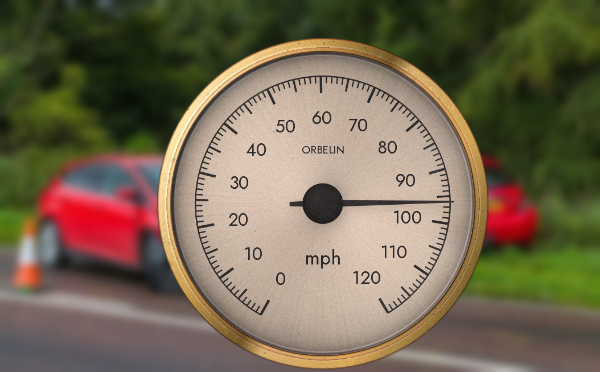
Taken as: 96
